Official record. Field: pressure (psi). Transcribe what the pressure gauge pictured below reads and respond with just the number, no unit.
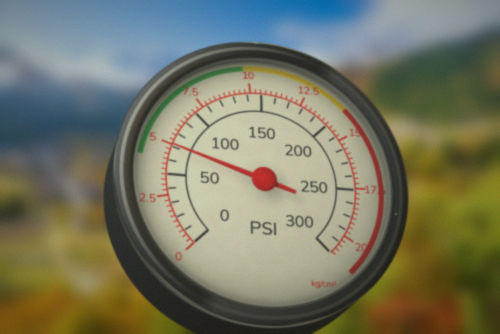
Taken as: 70
